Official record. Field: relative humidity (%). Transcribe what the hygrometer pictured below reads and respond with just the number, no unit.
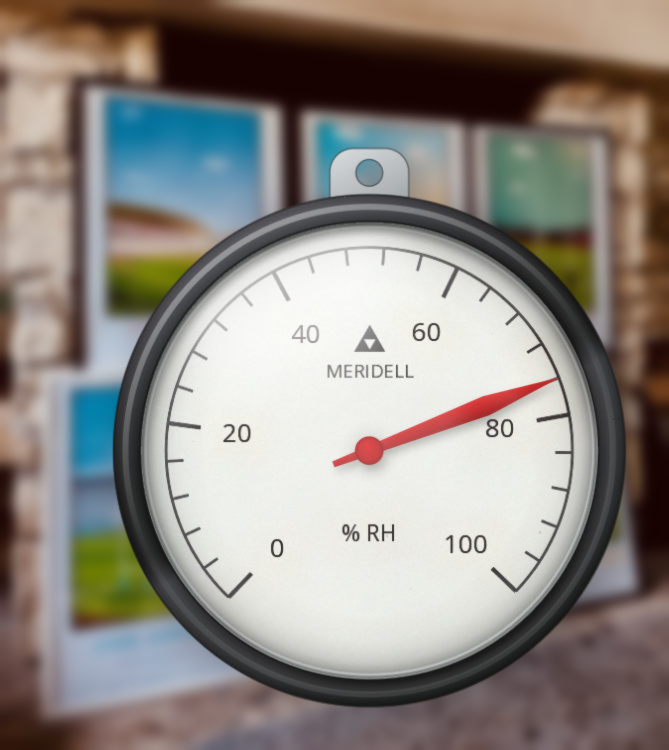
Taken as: 76
